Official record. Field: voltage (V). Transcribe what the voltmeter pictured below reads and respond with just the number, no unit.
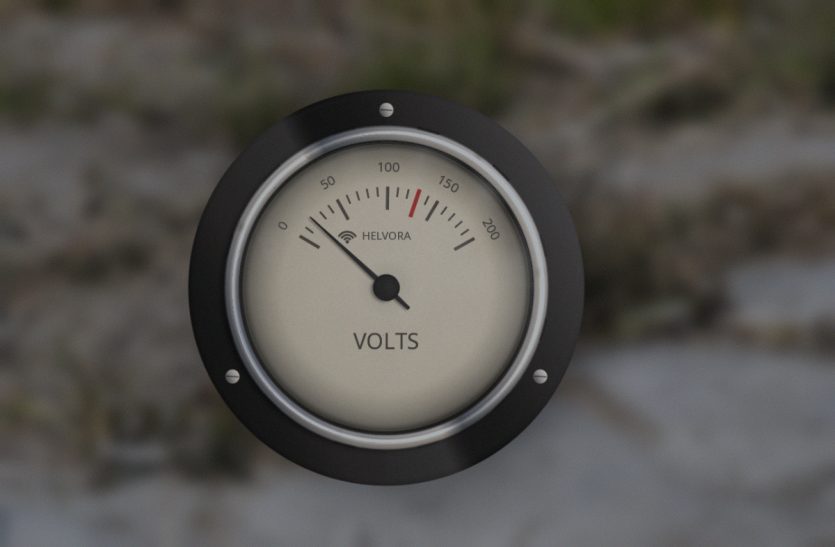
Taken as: 20
